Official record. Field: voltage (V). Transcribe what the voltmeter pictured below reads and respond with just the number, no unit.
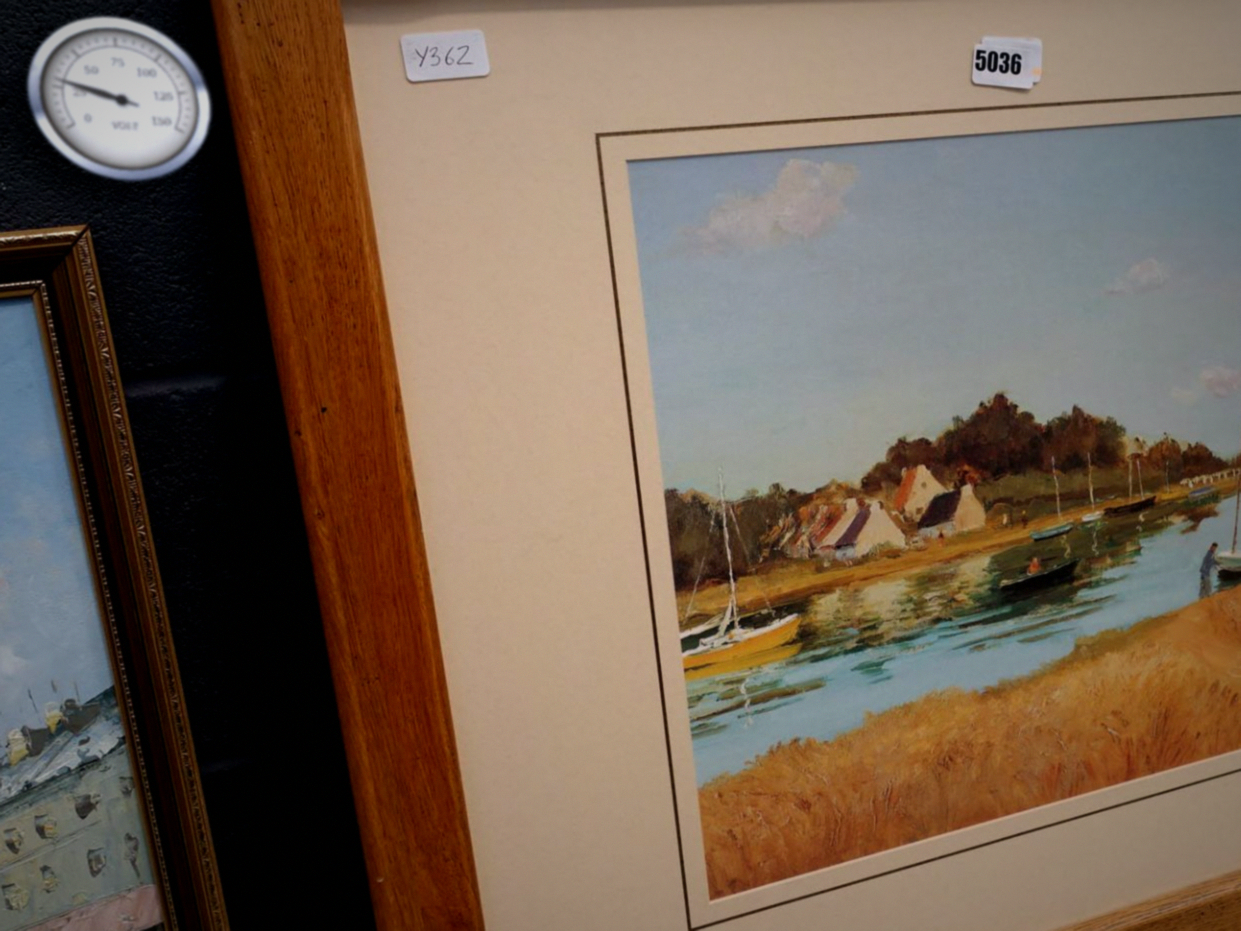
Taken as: 30
